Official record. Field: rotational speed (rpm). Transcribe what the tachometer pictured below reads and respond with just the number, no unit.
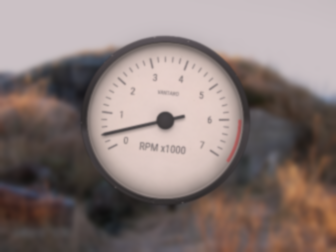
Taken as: 400
